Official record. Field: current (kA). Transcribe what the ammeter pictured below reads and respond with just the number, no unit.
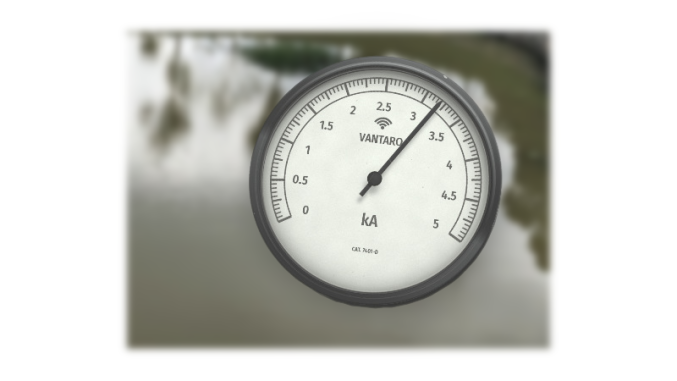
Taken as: 3.2
